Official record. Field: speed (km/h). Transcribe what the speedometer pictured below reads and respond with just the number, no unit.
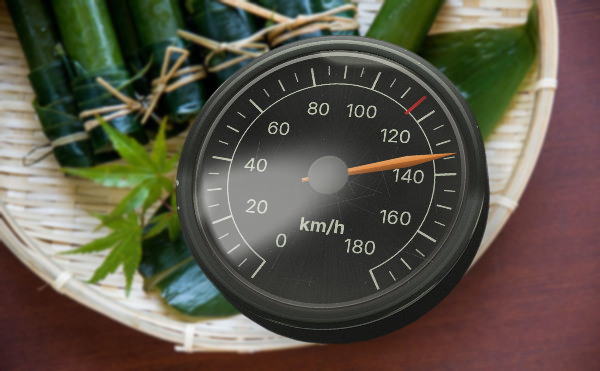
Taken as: 135
